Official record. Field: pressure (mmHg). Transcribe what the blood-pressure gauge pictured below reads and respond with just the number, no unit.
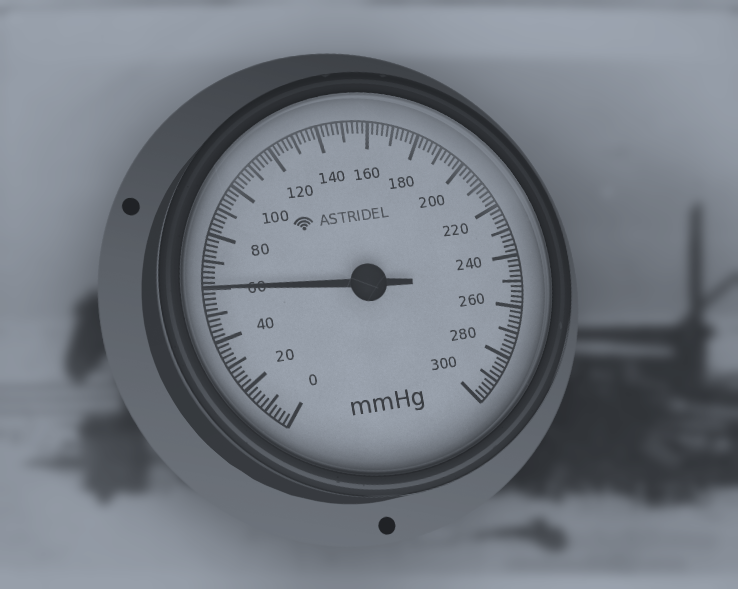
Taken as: 60
